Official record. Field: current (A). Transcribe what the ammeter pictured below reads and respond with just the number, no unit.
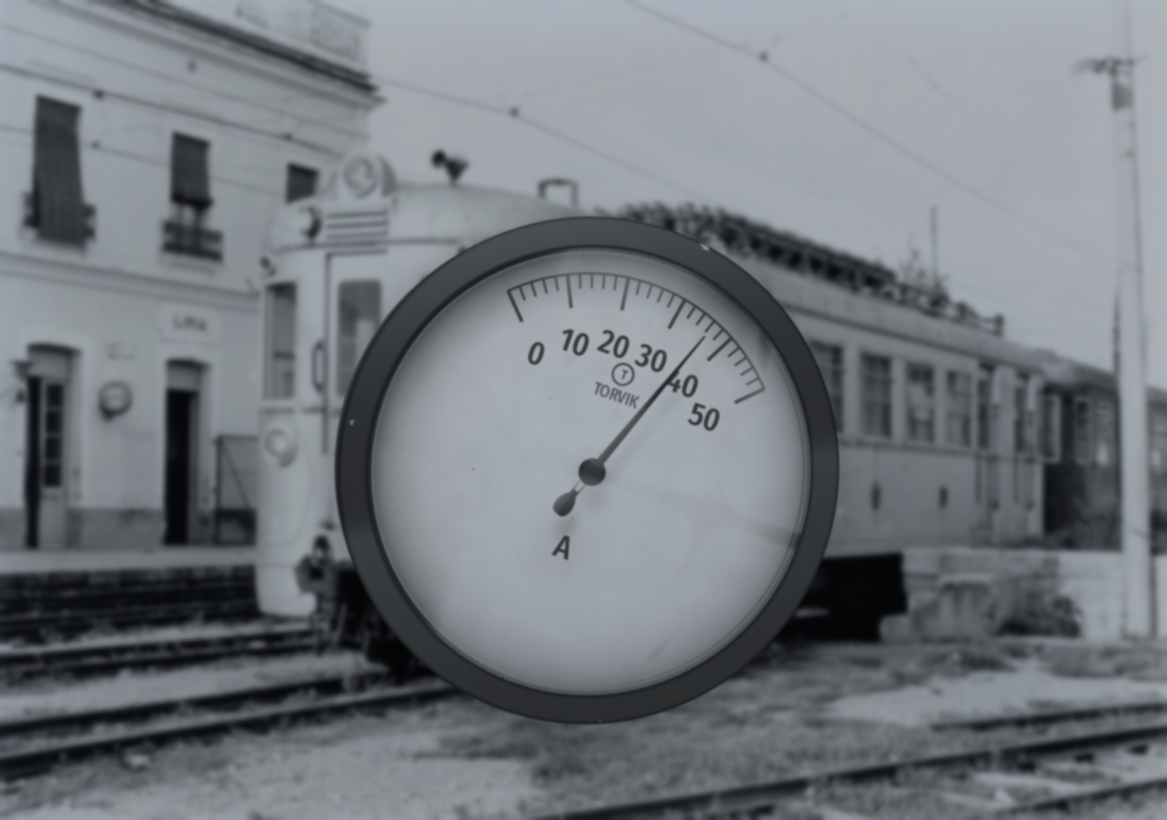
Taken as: 36
